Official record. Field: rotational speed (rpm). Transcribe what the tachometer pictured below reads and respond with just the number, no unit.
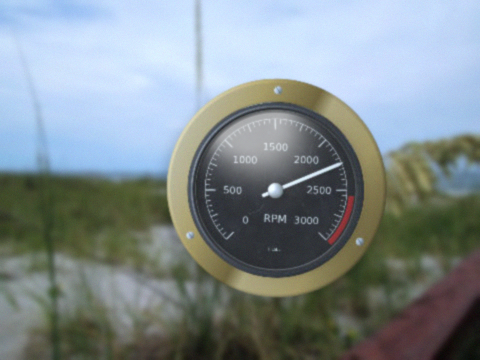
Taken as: 2250
